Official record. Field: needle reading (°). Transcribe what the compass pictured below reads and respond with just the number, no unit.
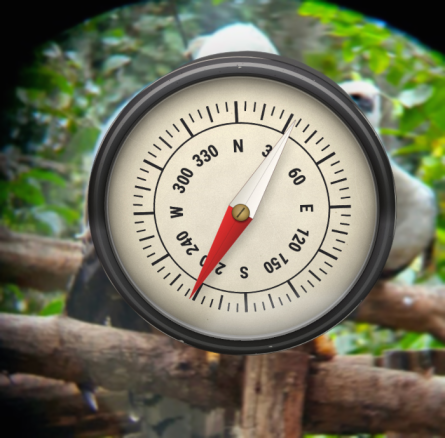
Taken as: 212.5
